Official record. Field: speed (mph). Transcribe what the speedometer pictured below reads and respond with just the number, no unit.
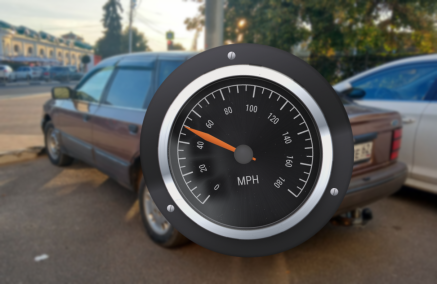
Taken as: 50
